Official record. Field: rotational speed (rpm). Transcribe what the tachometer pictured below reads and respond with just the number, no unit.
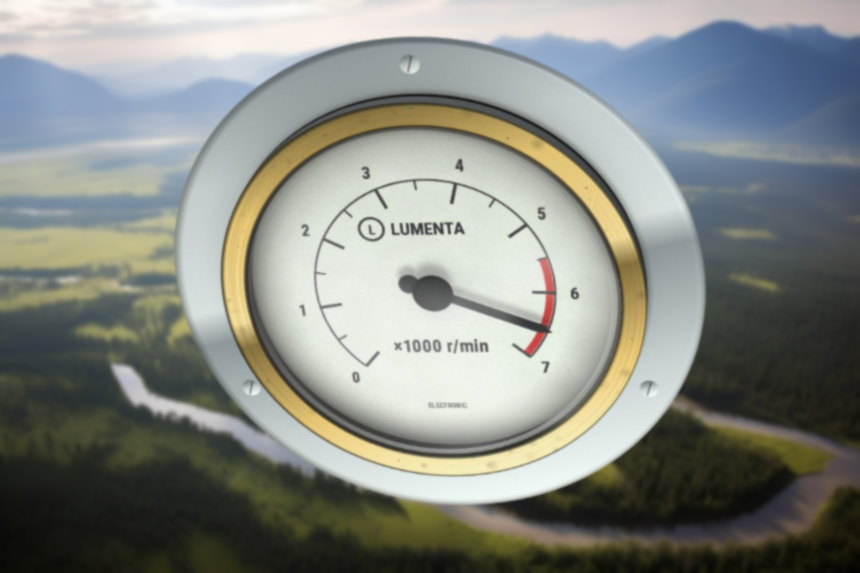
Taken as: 6500
